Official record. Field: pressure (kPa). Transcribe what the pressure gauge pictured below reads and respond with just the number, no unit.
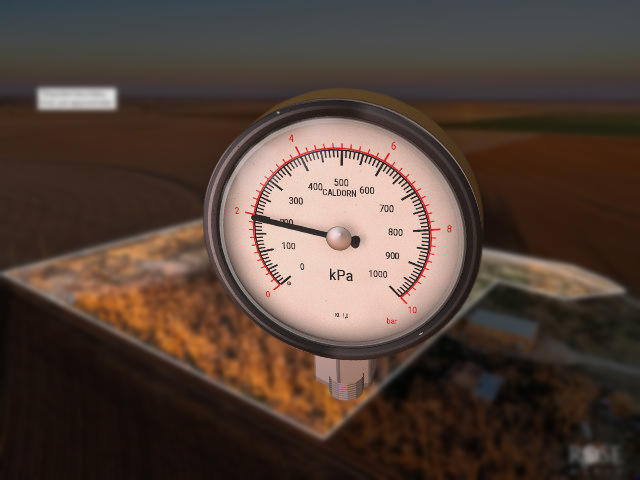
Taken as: 200
